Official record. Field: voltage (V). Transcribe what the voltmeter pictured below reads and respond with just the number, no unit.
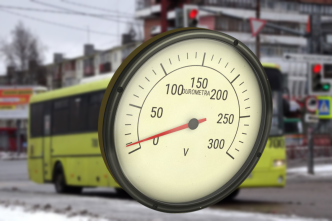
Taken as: 10
